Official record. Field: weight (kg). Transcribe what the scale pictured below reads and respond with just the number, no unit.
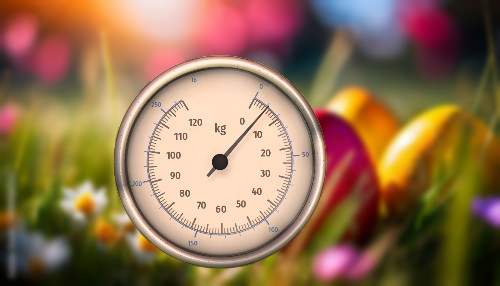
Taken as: 5
